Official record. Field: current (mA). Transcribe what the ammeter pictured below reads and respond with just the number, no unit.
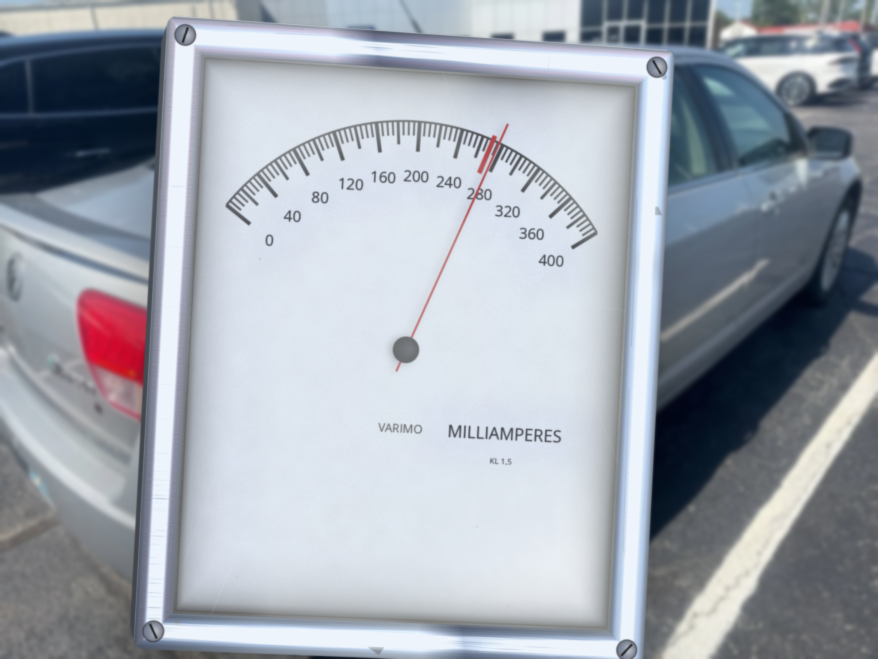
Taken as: 275
